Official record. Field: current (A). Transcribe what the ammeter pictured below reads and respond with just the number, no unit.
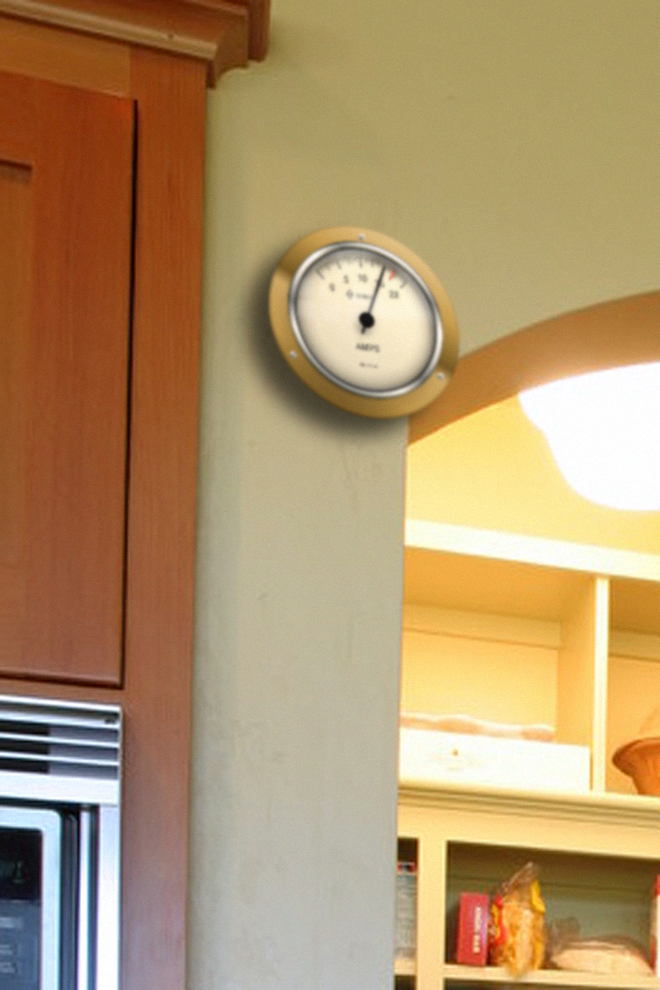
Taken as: 15
